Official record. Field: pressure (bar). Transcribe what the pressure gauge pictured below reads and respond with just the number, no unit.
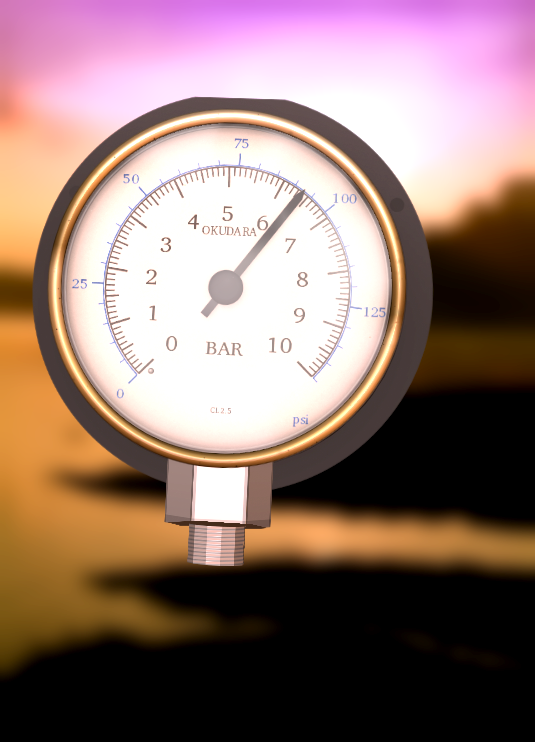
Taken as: 6.4
